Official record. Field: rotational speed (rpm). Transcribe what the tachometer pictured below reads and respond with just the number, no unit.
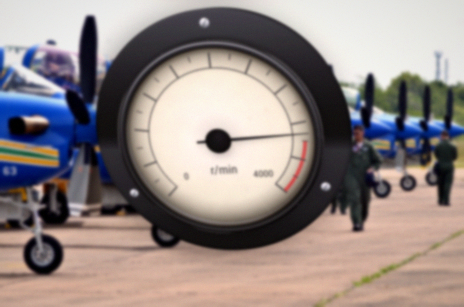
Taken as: 3300
